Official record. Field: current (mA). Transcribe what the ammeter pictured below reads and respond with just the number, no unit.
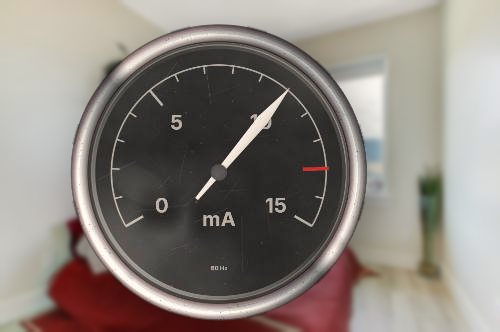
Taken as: 10
